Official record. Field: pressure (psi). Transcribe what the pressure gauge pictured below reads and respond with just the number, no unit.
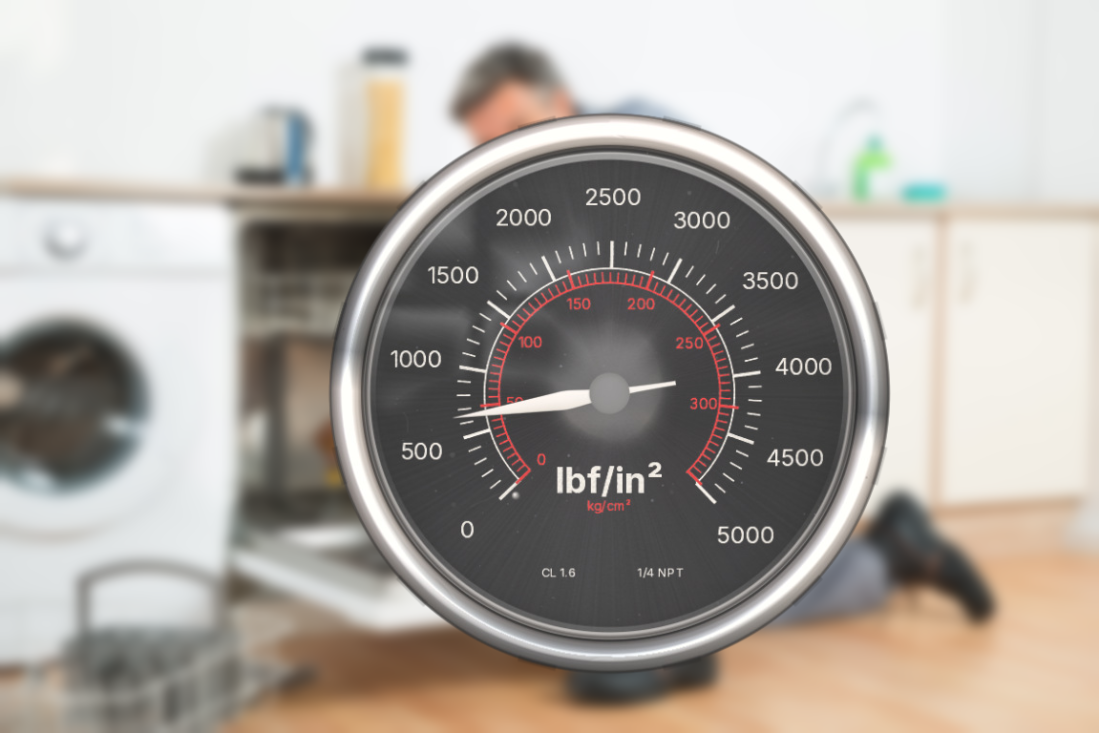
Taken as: 650
